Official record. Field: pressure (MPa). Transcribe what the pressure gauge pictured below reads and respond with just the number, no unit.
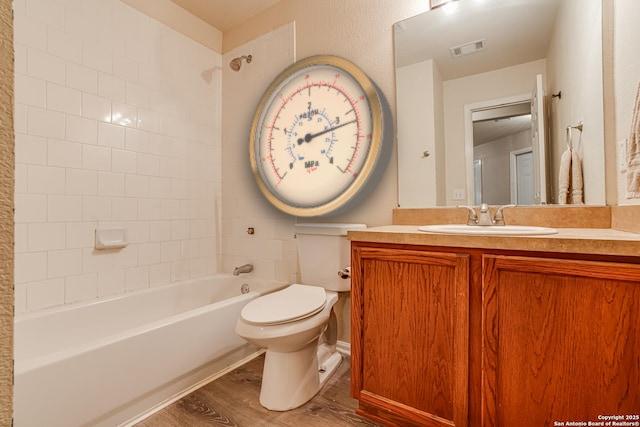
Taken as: 3.2
